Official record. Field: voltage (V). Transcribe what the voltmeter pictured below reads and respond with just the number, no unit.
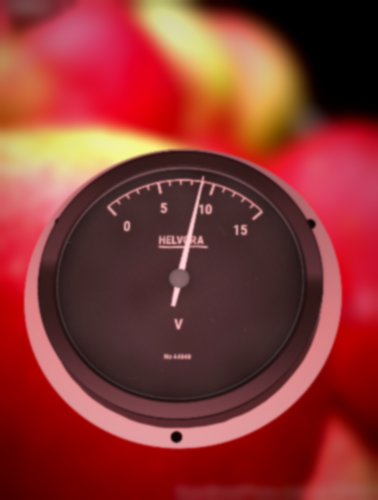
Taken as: 9
